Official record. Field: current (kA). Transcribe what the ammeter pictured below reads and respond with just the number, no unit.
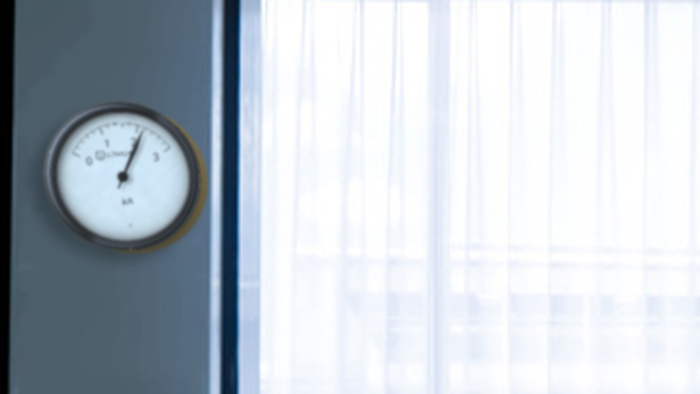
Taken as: 2.2
